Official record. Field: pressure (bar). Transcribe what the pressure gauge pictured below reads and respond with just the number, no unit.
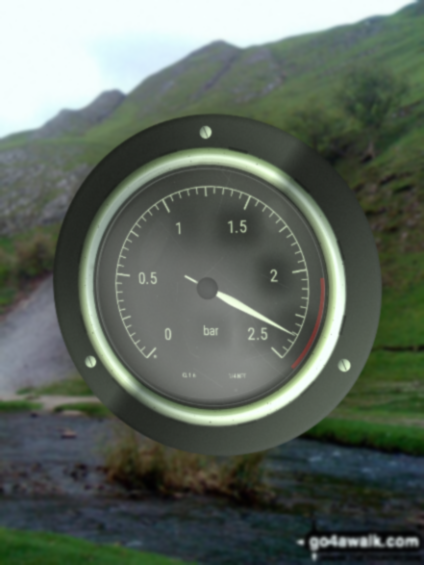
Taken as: 2.35
